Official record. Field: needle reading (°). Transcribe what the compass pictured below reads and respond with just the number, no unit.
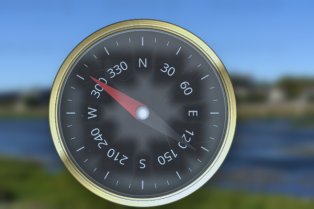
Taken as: 305
